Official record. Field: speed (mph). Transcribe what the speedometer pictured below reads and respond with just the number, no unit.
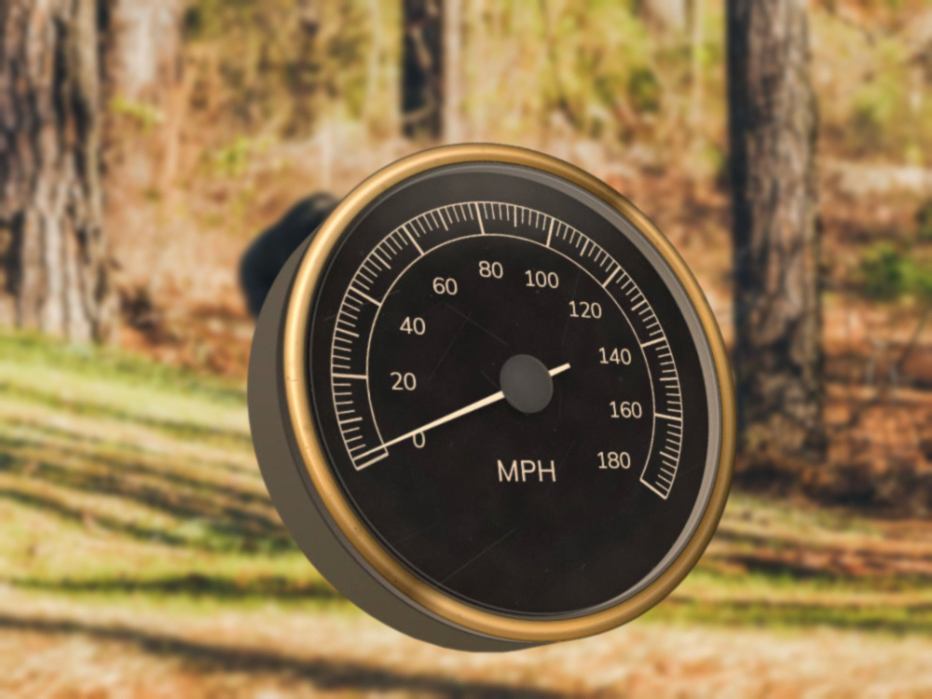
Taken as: 2
